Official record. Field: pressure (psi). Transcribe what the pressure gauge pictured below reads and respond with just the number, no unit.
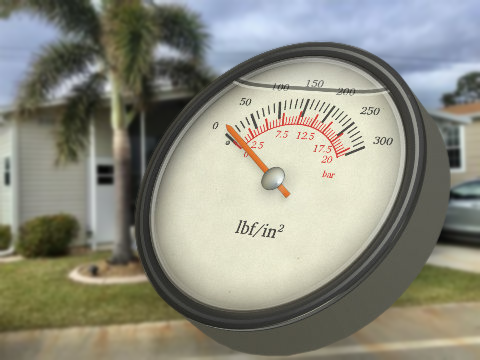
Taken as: 10
